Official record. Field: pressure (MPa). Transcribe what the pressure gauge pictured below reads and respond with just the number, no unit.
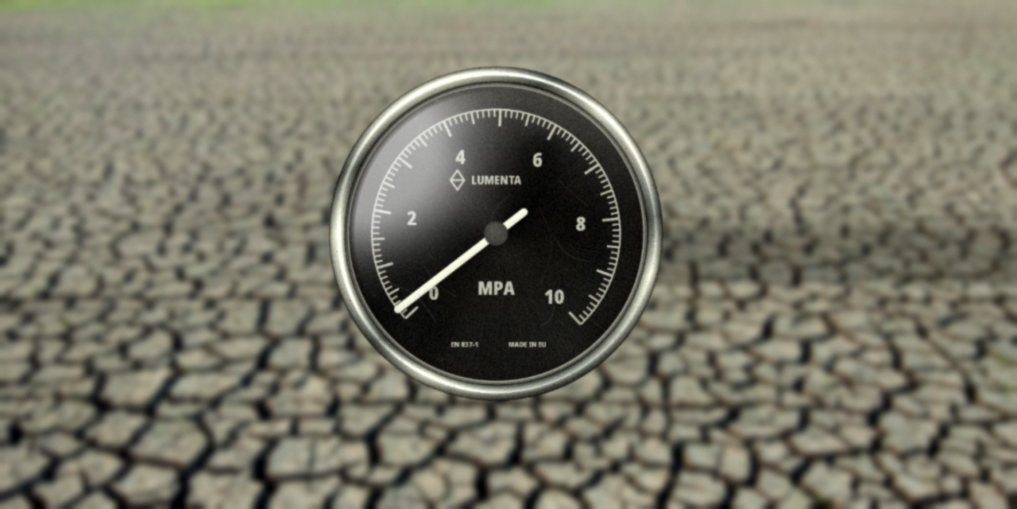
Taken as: 0.2
